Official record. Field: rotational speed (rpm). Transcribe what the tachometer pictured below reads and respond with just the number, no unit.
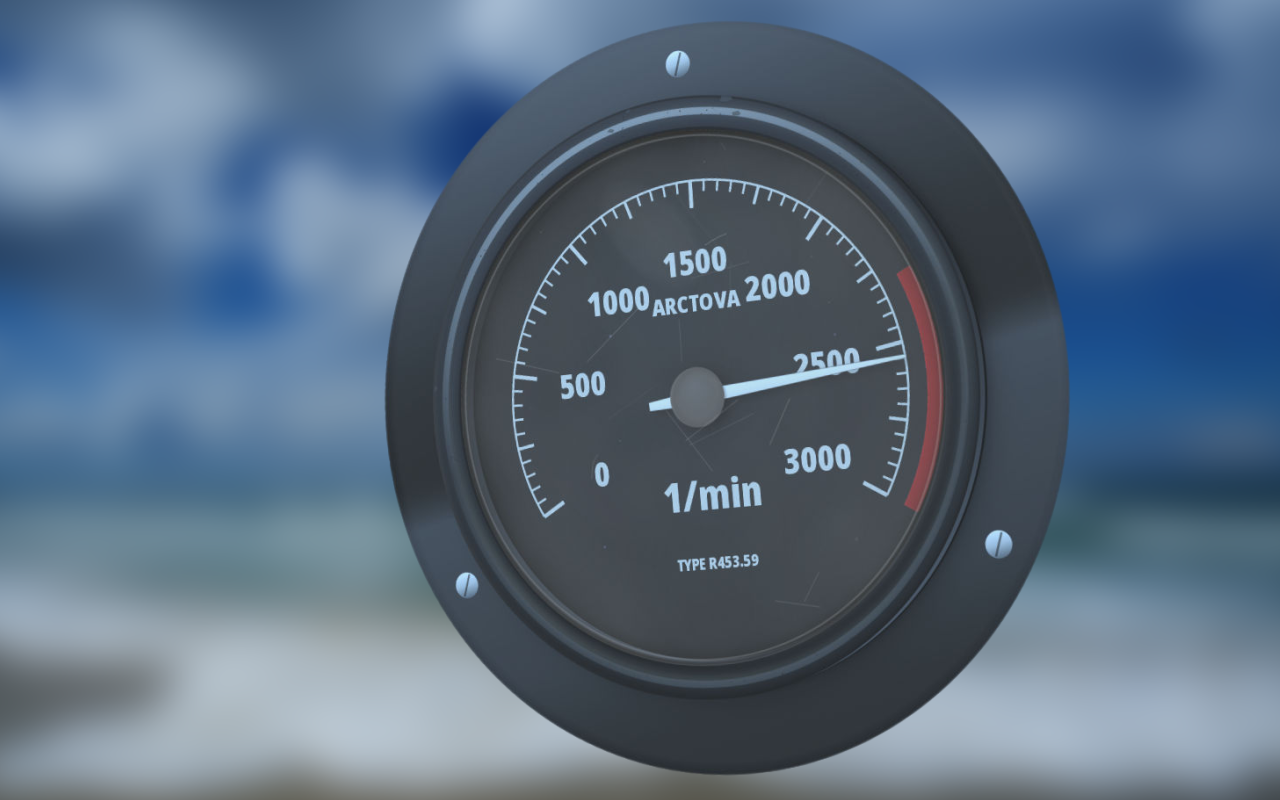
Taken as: 2550
